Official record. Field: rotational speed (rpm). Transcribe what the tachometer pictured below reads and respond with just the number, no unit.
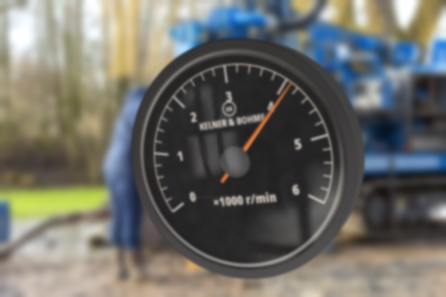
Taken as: 4100
